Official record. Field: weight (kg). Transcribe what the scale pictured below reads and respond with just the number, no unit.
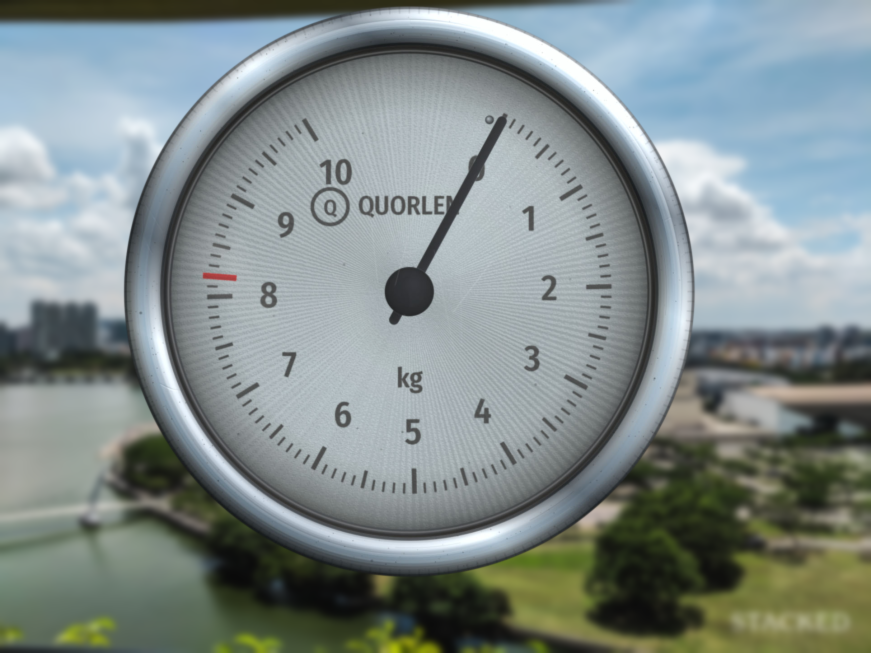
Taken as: 0
